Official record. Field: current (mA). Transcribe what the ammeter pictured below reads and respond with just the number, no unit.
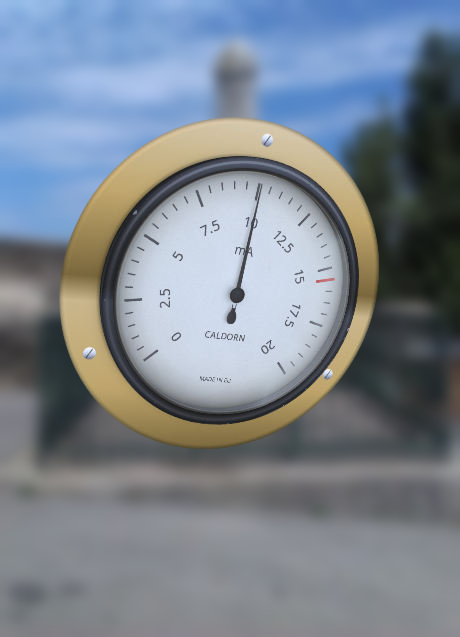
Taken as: 10
